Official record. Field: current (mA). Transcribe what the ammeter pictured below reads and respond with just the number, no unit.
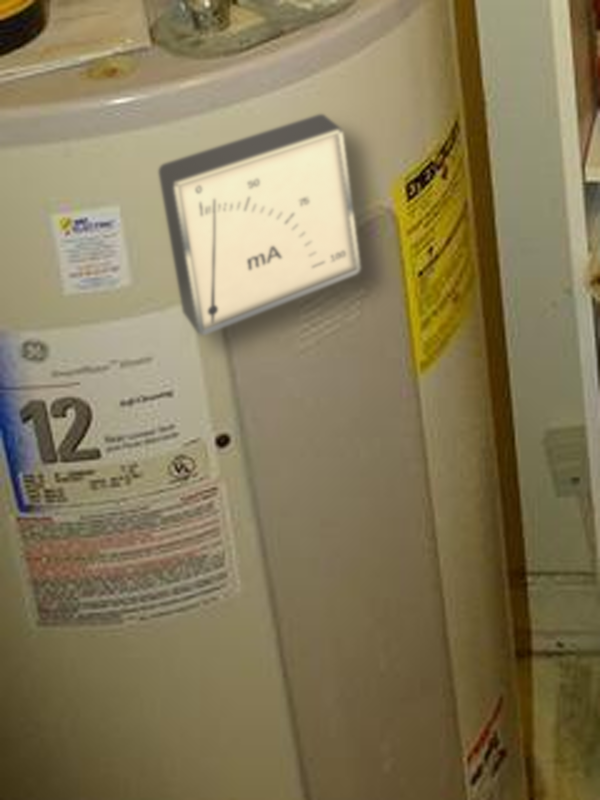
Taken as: 25
